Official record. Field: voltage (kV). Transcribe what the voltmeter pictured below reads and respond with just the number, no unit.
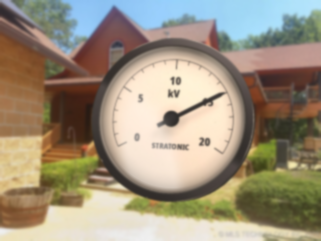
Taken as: 15
